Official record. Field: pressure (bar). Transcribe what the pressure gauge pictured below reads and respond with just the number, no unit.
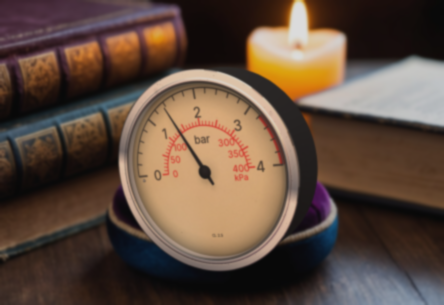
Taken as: 1.4
